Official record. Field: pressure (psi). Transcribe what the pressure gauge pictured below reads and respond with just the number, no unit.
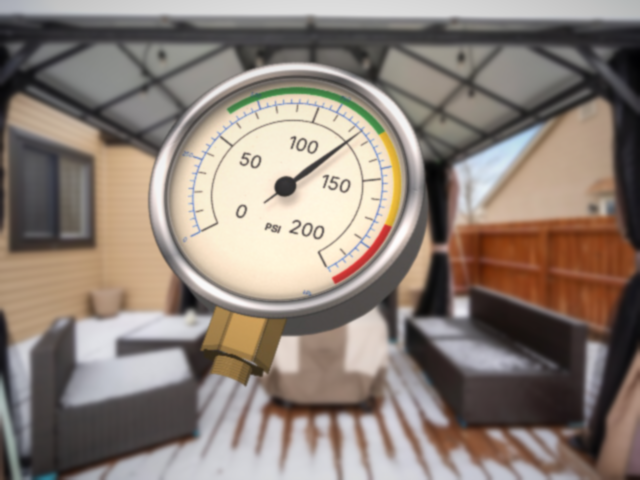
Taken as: 125
